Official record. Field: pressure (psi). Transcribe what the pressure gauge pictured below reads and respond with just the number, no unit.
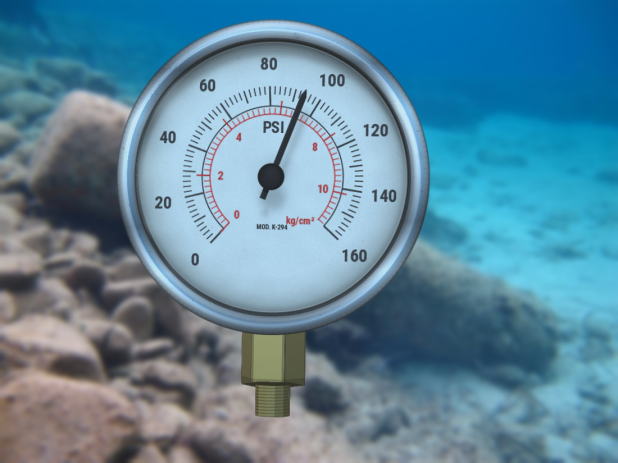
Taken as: 94
